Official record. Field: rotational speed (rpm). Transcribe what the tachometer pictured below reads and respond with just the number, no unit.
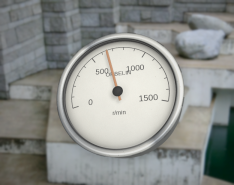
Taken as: 650
